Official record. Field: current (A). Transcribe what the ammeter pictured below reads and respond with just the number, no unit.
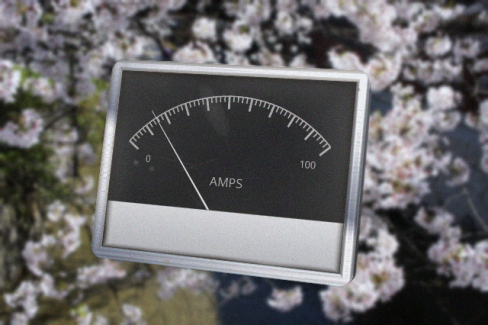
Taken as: 16
